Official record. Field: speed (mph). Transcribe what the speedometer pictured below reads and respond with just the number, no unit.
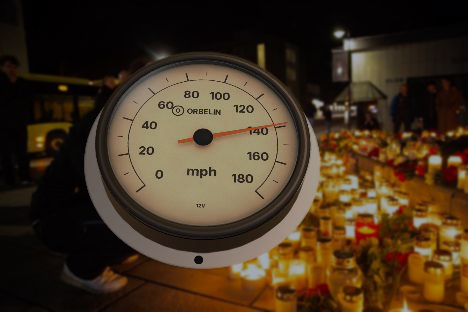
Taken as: 140
